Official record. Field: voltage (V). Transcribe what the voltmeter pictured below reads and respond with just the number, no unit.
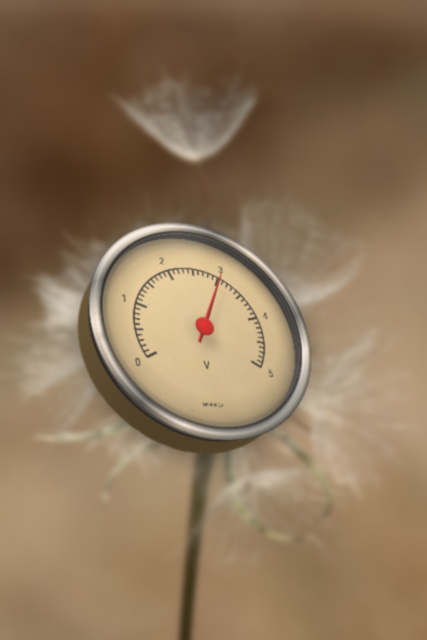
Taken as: 3
